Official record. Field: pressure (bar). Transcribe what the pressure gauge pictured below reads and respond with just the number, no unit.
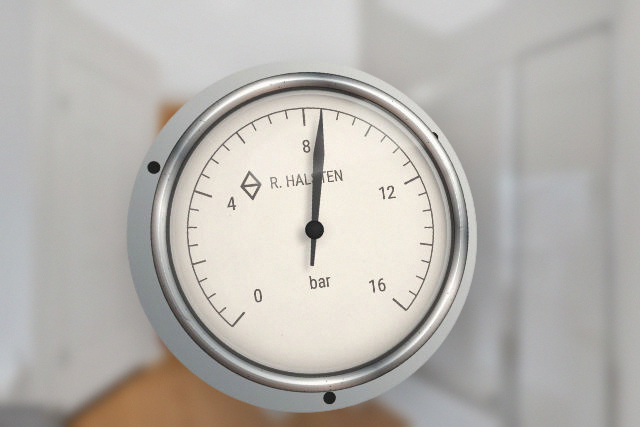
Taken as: 8.5
